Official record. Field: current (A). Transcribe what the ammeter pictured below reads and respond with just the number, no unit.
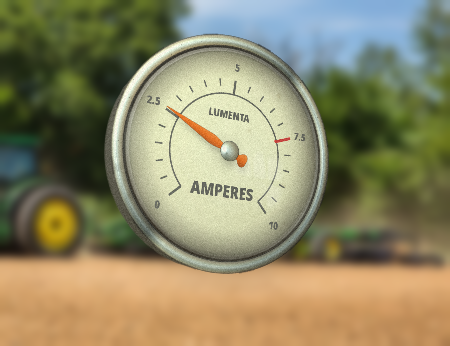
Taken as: 2.5
